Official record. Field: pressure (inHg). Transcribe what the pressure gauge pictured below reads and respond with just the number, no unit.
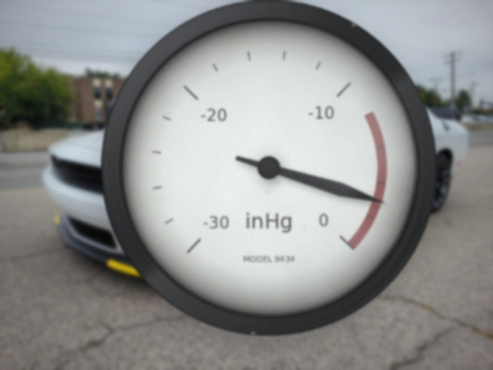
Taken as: -3
